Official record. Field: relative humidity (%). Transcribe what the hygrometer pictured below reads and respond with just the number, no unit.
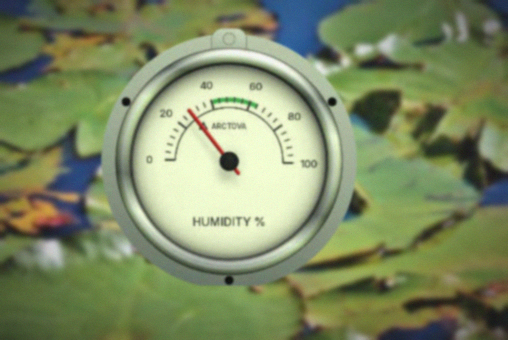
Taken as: 28
